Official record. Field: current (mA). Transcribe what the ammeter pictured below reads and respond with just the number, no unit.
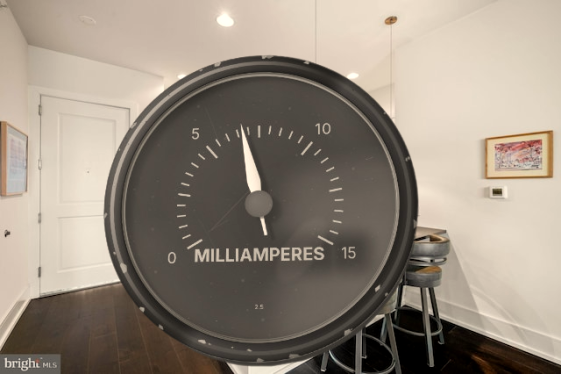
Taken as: 6.75
